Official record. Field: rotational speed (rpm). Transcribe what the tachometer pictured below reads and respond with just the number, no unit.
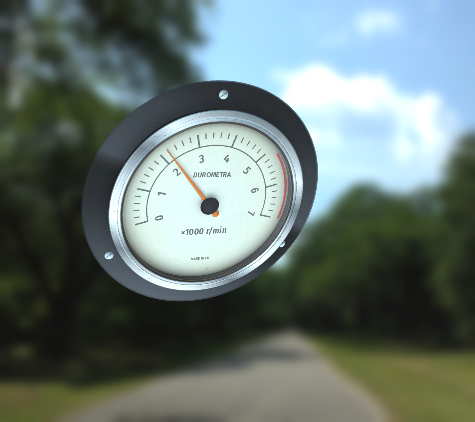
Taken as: 2200
